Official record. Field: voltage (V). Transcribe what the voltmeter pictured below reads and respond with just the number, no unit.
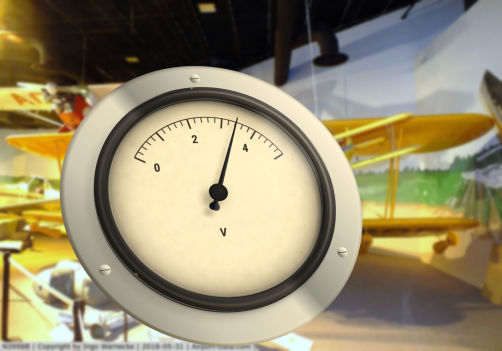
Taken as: 3.4
